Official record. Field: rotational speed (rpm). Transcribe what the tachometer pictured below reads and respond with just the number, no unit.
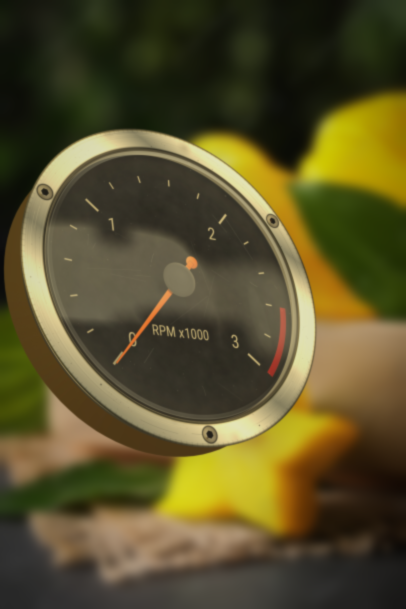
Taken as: 0
